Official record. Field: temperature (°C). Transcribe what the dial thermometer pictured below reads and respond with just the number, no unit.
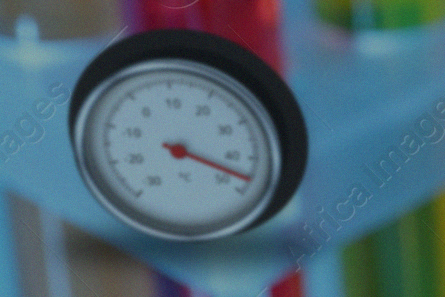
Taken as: 45
